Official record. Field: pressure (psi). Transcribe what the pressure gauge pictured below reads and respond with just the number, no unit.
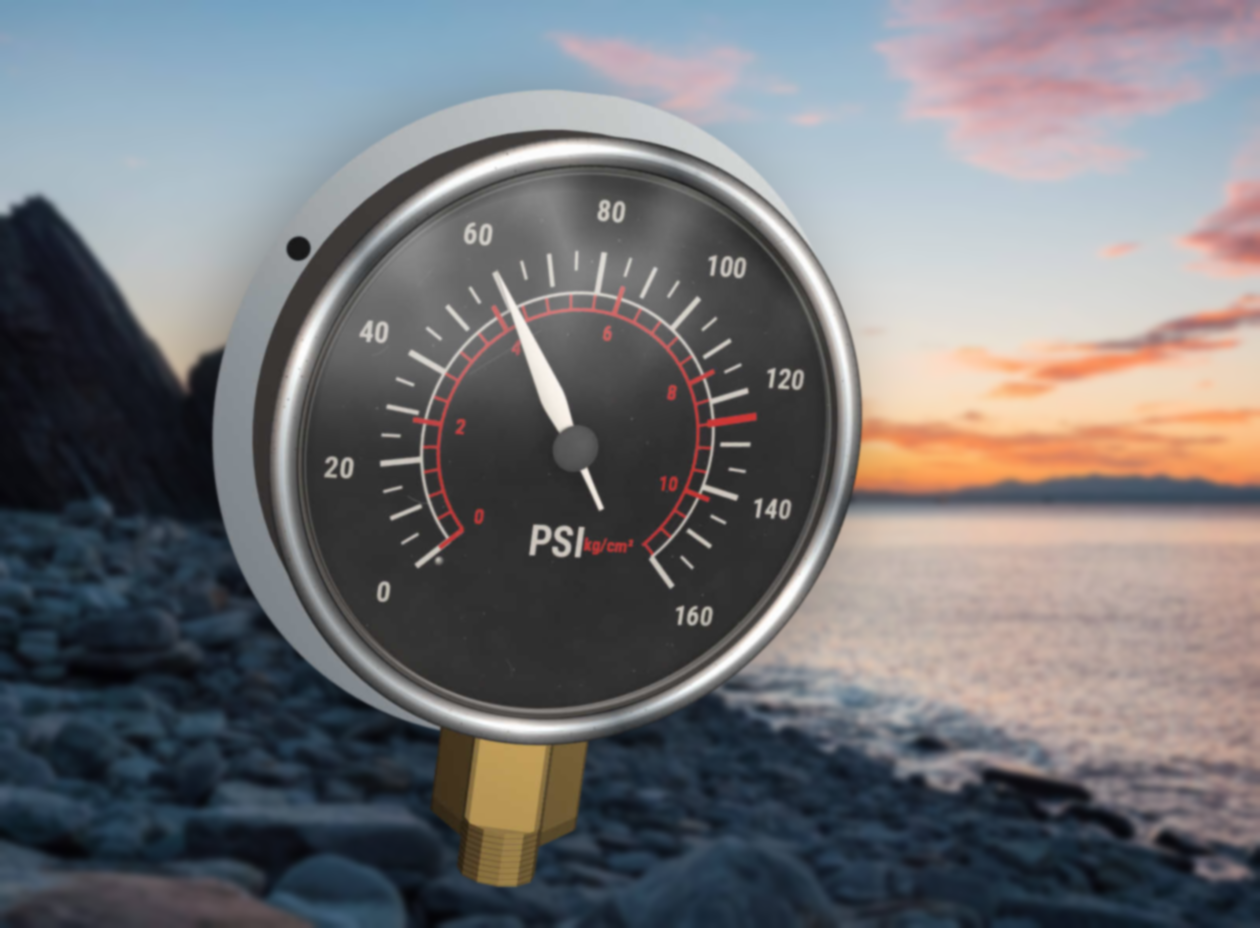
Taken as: 60
